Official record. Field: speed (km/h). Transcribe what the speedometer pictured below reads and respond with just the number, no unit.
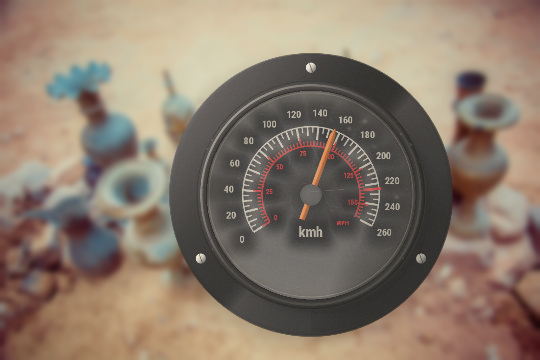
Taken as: 155
